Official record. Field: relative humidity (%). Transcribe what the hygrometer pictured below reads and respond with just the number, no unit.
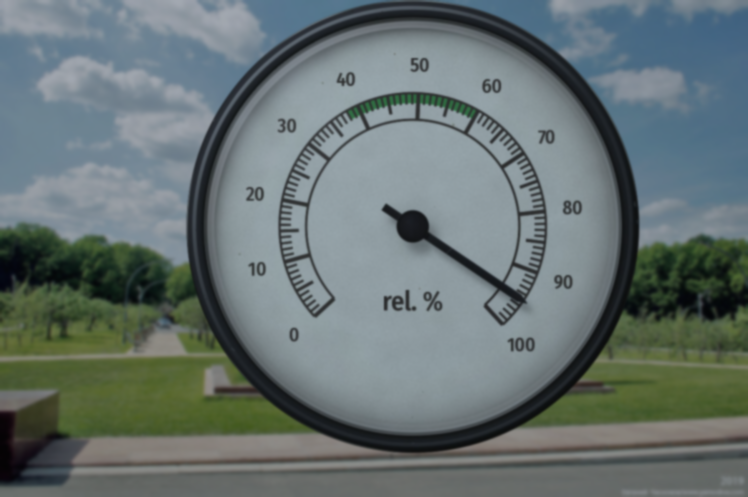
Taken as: 95
